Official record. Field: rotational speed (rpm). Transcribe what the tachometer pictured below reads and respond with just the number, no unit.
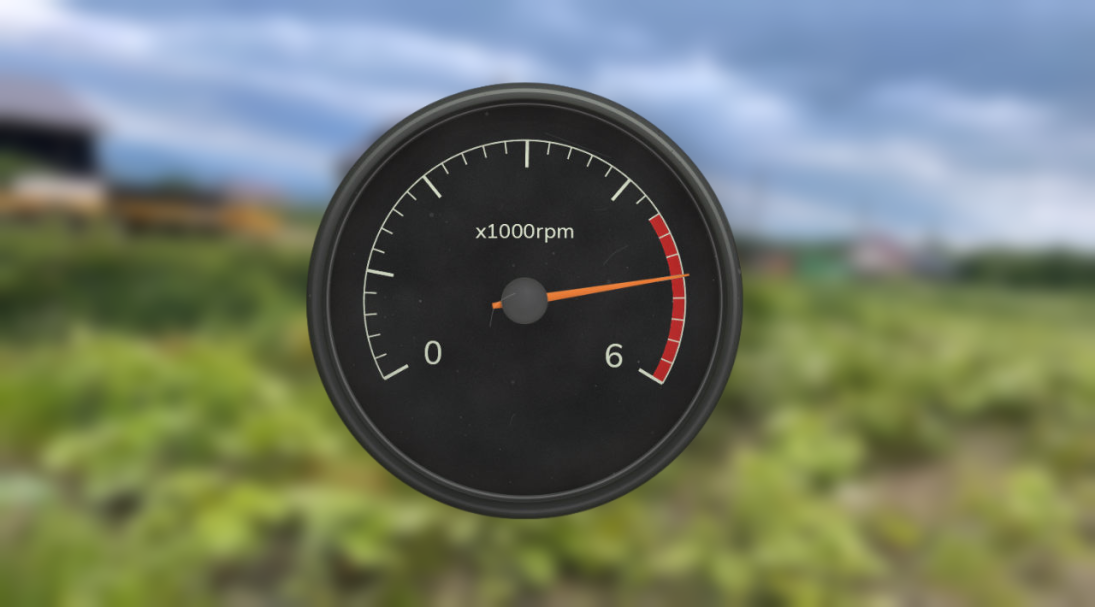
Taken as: 5000
